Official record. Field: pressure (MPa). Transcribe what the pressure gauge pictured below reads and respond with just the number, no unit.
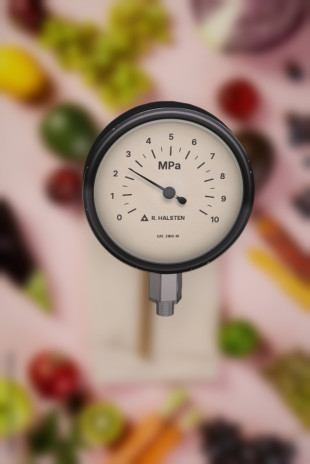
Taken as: 2.5
